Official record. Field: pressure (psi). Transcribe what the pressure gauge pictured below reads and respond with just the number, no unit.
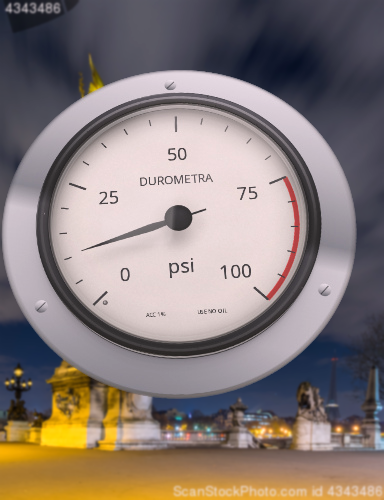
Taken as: 10
